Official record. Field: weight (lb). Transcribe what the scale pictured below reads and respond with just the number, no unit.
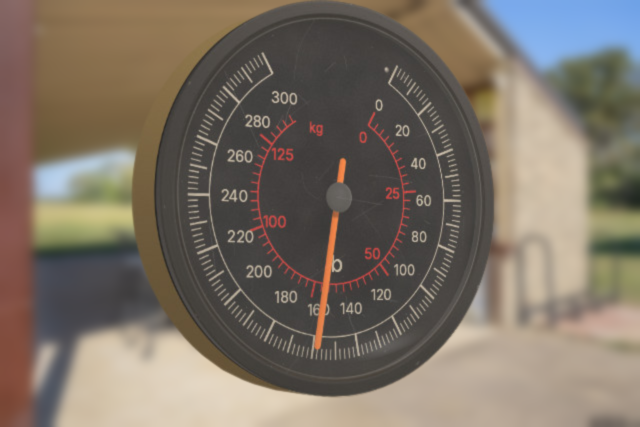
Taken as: 160
